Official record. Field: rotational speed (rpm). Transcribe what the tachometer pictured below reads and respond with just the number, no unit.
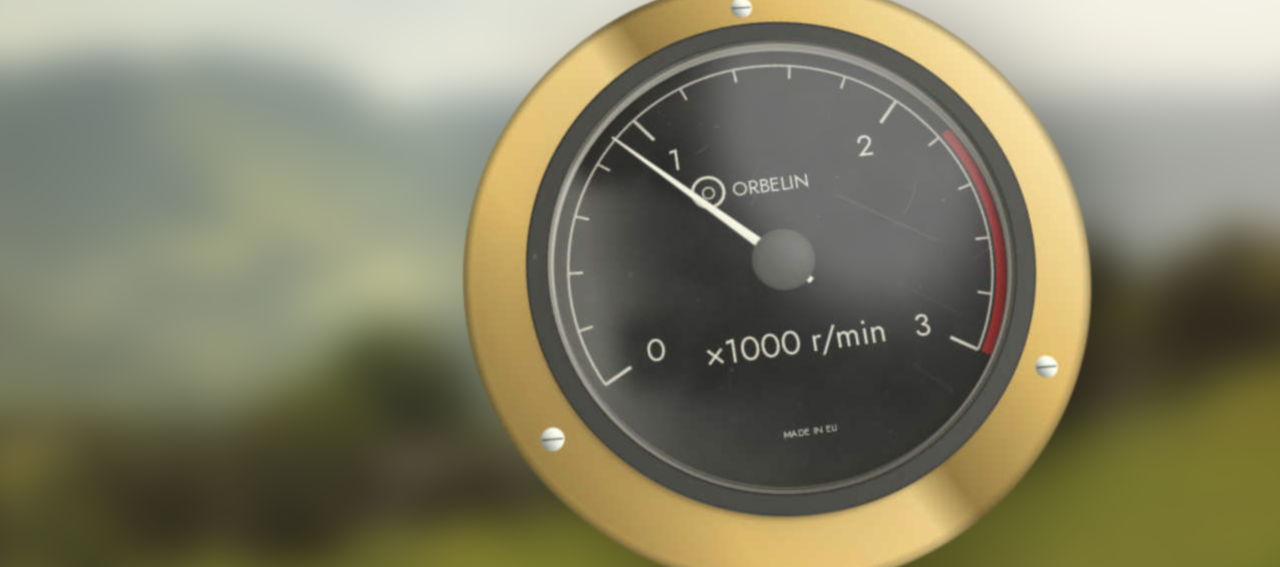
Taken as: 900
